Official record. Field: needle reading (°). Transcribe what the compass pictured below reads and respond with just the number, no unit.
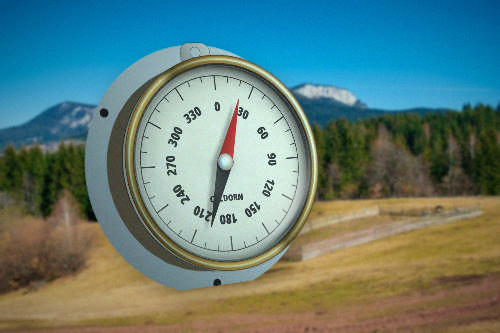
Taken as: 20
